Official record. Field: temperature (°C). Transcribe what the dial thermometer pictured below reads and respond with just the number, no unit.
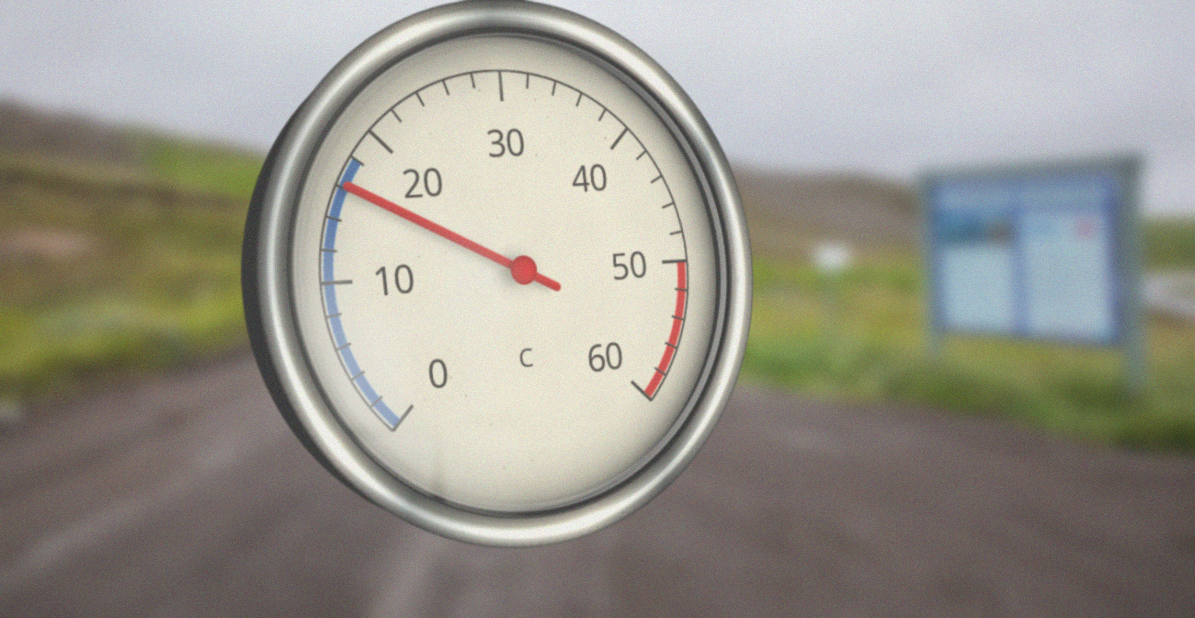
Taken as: 16
